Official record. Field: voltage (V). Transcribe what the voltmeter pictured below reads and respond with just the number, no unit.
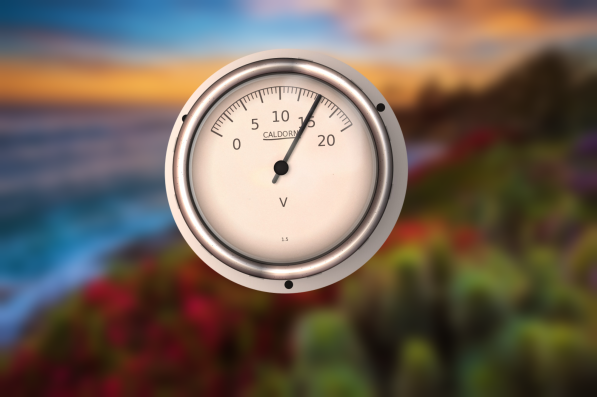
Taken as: 15
